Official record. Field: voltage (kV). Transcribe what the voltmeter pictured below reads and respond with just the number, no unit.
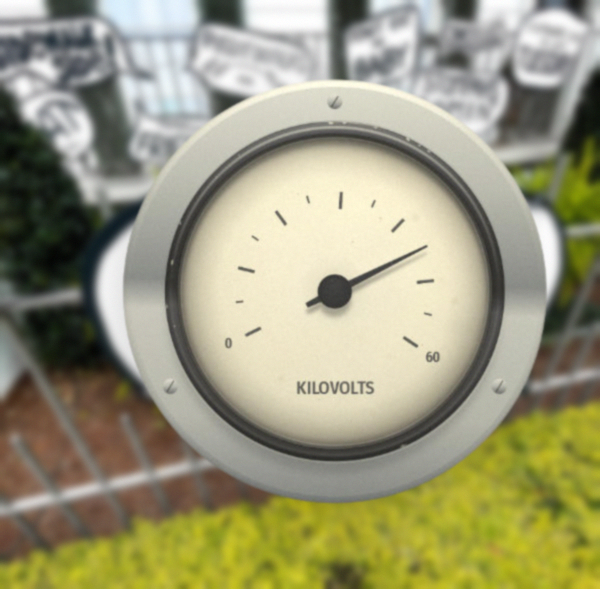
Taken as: 45
